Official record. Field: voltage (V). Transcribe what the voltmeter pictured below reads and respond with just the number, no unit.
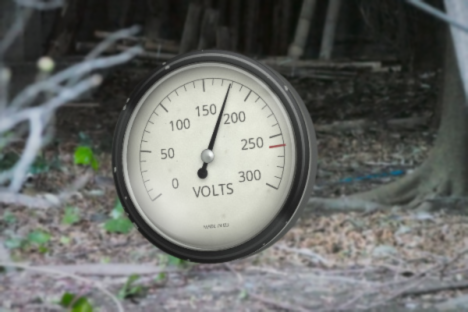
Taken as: 180
